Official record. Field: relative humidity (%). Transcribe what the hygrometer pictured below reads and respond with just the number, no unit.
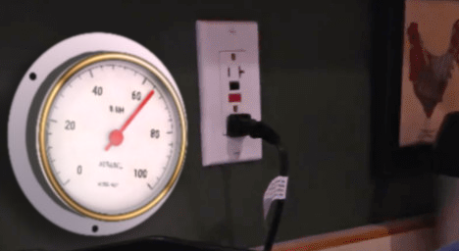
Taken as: 64
